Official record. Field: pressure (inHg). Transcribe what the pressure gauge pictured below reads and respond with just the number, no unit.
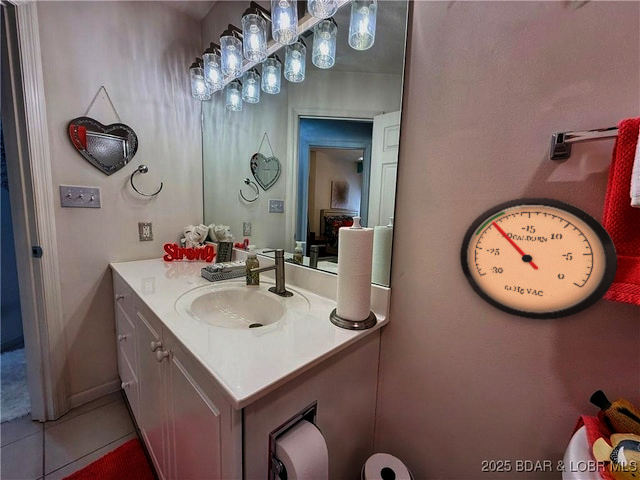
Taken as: -20
